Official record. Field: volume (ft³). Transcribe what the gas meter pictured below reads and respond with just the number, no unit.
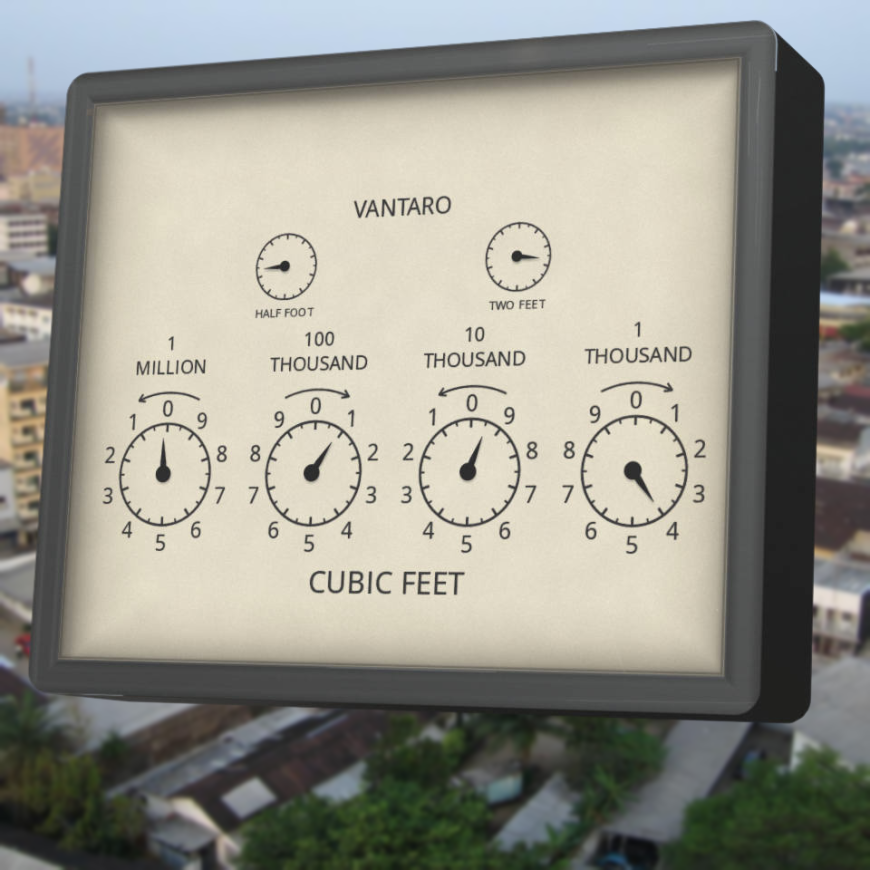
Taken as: 9400
